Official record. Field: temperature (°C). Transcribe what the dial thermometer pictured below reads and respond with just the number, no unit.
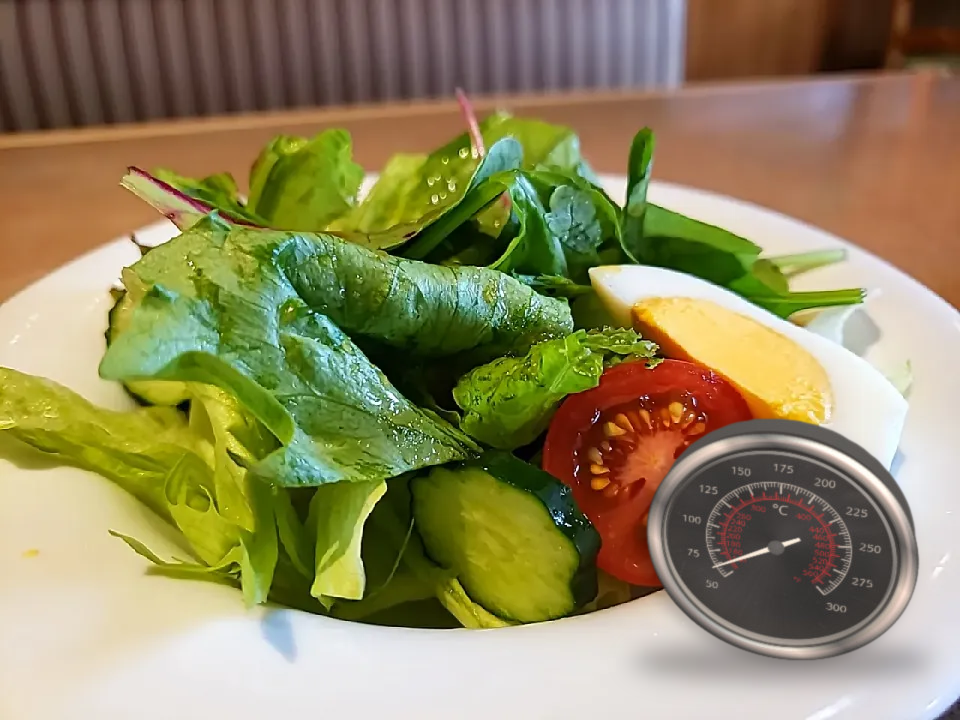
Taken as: 62.5
